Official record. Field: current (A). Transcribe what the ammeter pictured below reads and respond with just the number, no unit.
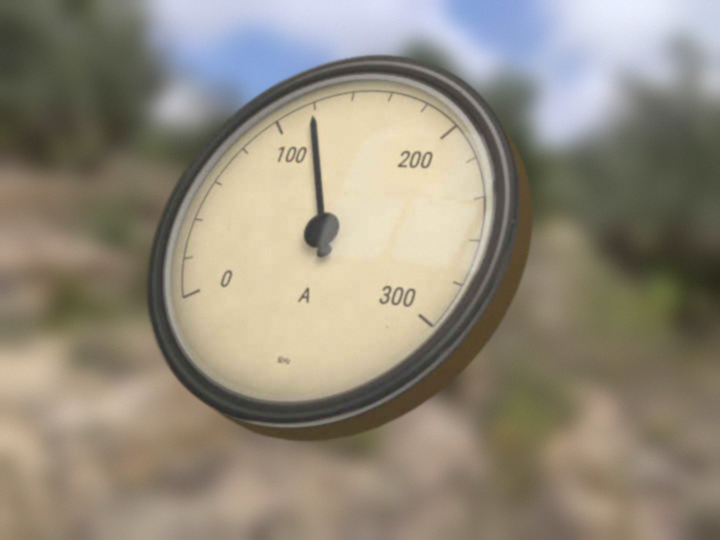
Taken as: 120
